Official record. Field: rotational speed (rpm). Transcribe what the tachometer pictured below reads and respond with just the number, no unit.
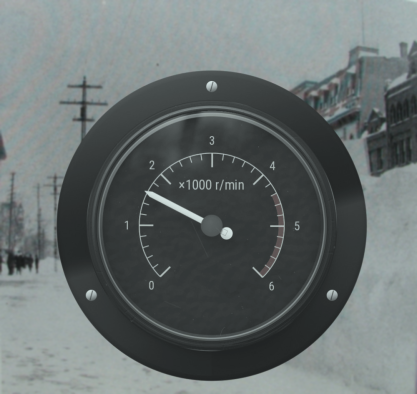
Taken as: 1600
